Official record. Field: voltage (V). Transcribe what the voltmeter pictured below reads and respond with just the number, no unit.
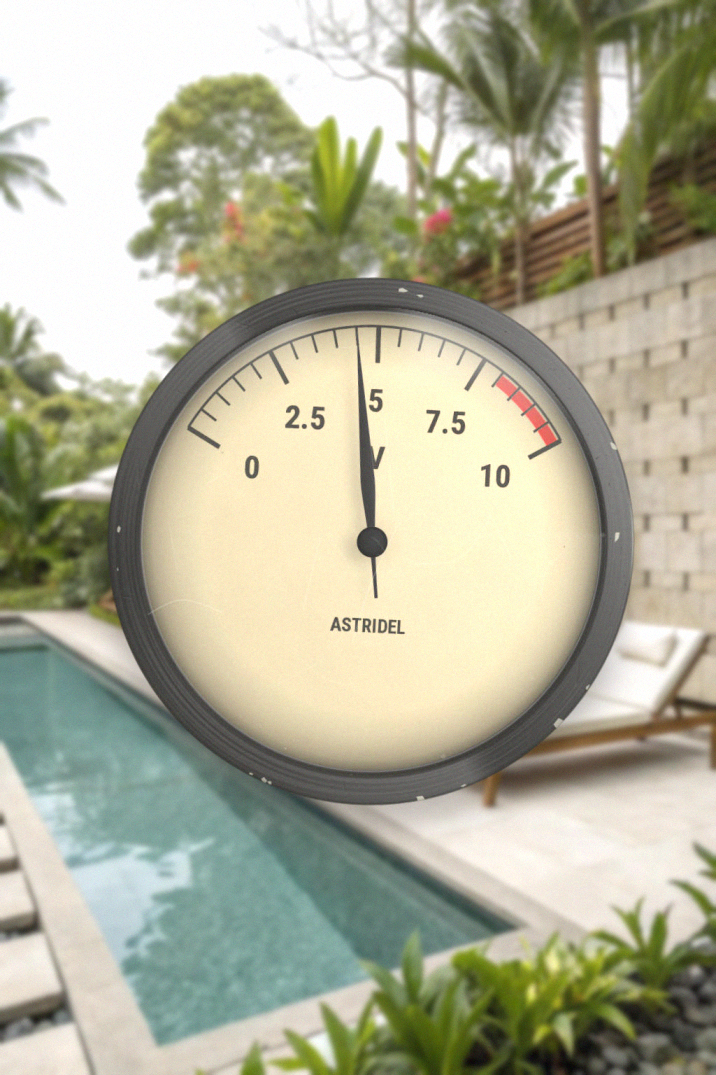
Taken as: 4.5
